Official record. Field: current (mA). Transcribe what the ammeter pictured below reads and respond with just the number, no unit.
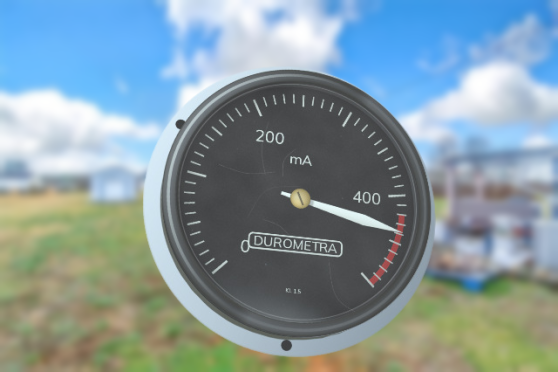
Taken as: 440
